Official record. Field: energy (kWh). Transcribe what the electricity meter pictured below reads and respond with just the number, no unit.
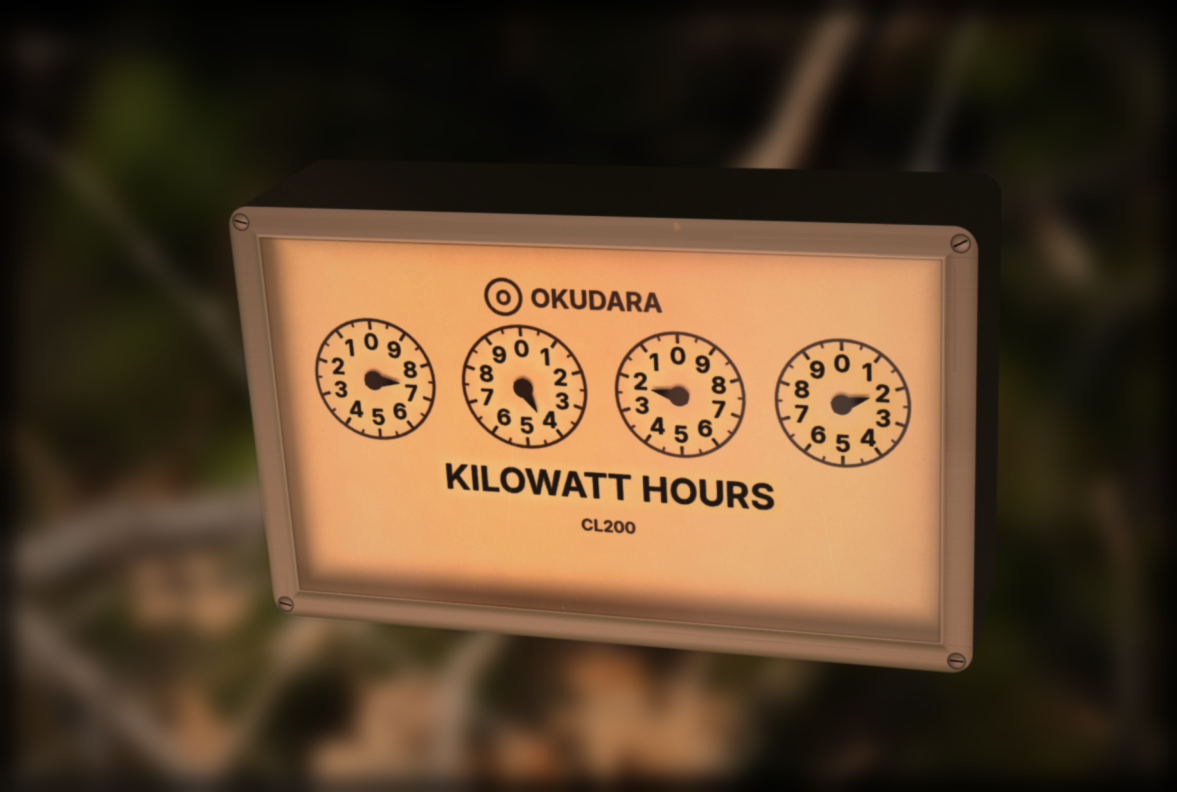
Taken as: 7422
